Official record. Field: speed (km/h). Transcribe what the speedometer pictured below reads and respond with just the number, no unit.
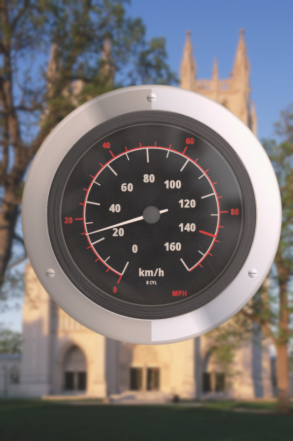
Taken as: 25
